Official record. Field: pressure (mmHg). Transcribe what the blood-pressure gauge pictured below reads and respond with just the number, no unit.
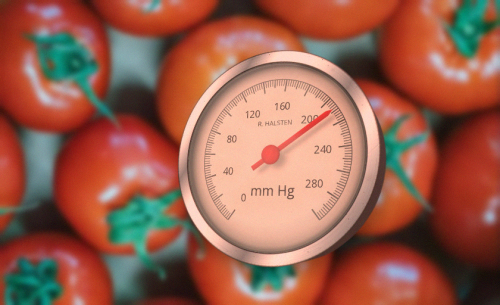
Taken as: 210
